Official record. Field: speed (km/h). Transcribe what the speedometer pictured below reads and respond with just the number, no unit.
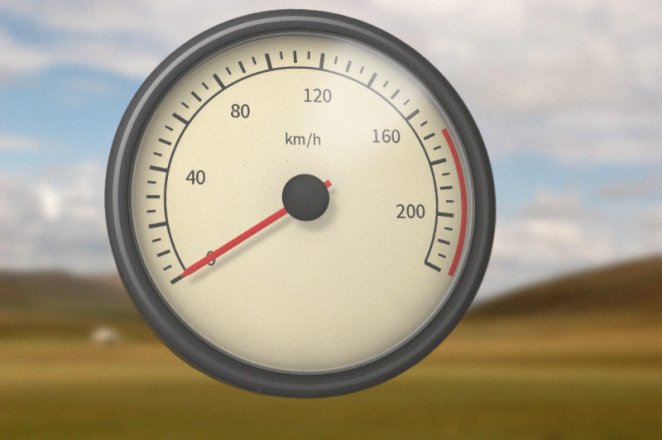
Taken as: 0
